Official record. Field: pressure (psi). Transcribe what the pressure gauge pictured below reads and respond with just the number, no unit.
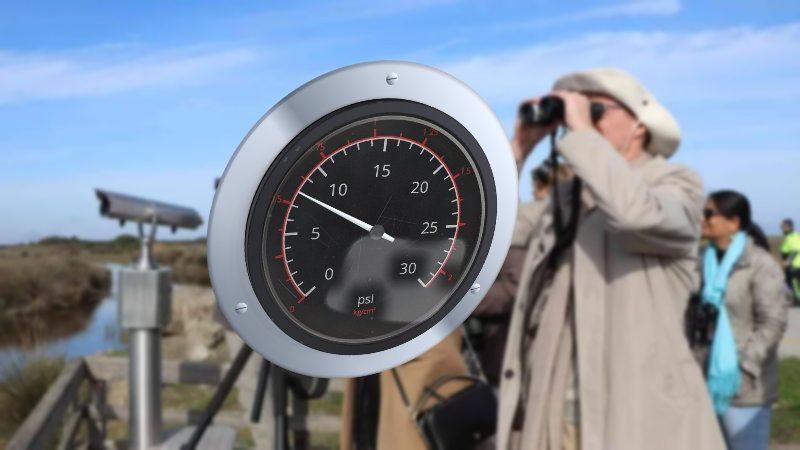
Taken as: 8
